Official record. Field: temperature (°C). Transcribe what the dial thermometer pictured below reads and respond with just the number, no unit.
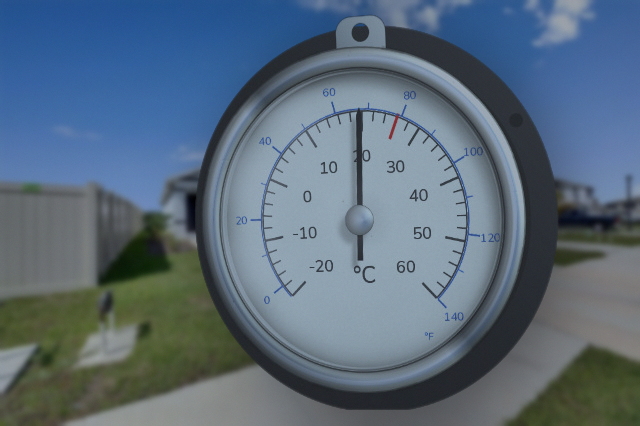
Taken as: 20
